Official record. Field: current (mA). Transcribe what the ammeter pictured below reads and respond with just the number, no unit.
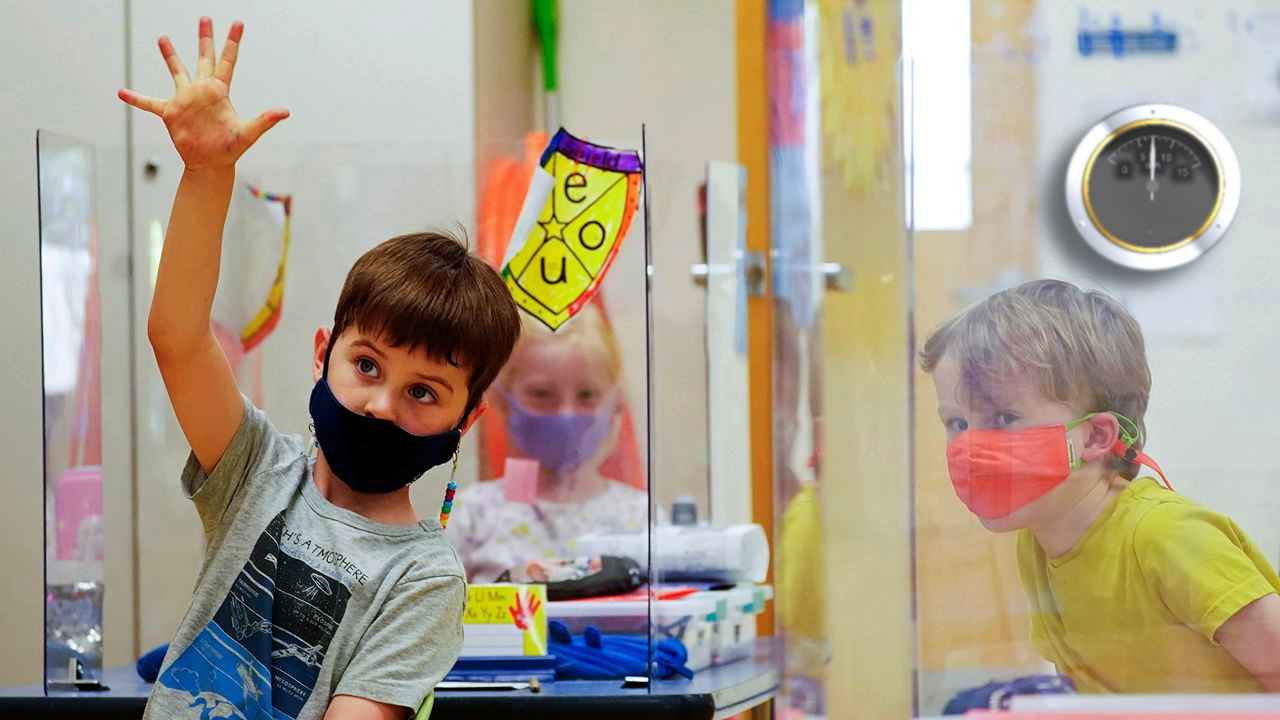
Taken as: 7
